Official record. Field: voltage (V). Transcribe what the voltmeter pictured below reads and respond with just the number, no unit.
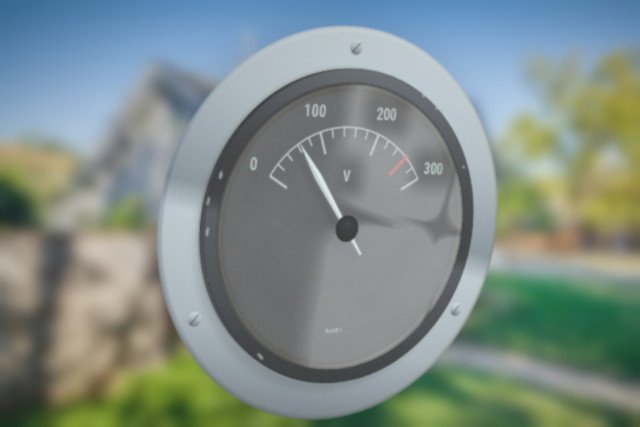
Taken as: 60
